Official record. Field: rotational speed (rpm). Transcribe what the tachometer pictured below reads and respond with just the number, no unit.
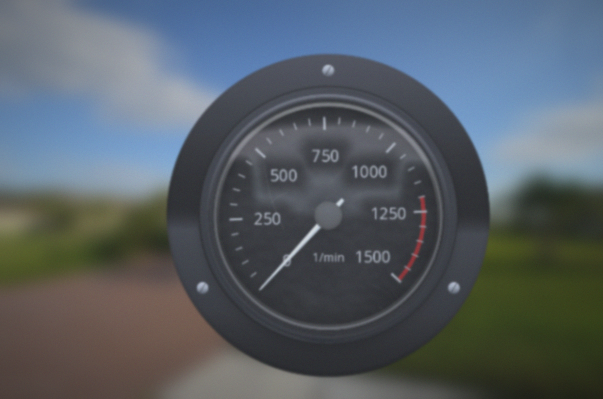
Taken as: 0
